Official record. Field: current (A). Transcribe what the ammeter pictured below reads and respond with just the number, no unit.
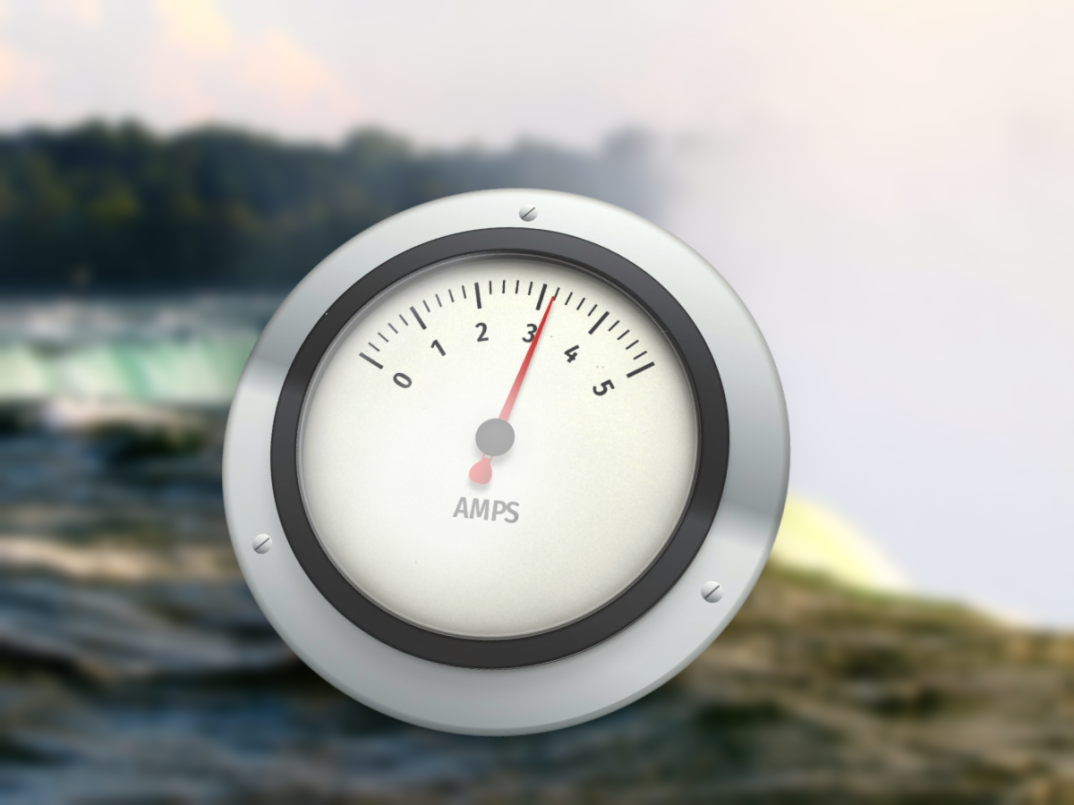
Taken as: 3.2
